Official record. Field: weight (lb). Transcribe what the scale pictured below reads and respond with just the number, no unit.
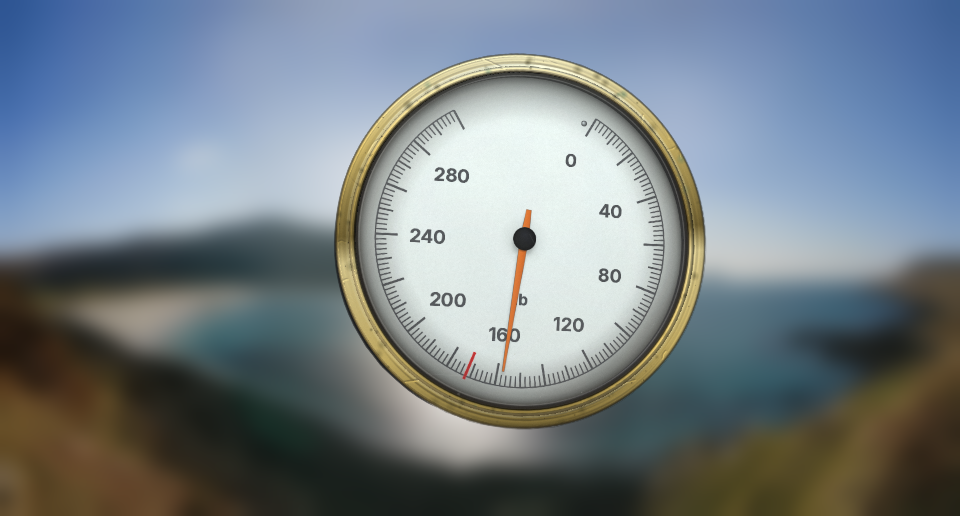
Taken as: 158
